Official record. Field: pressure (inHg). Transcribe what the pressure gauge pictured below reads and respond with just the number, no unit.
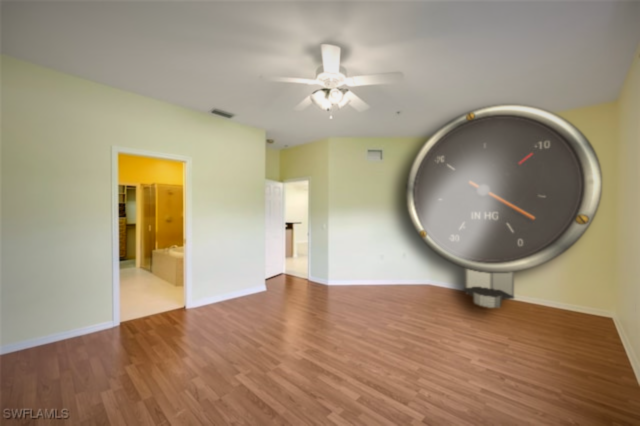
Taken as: -2.5
